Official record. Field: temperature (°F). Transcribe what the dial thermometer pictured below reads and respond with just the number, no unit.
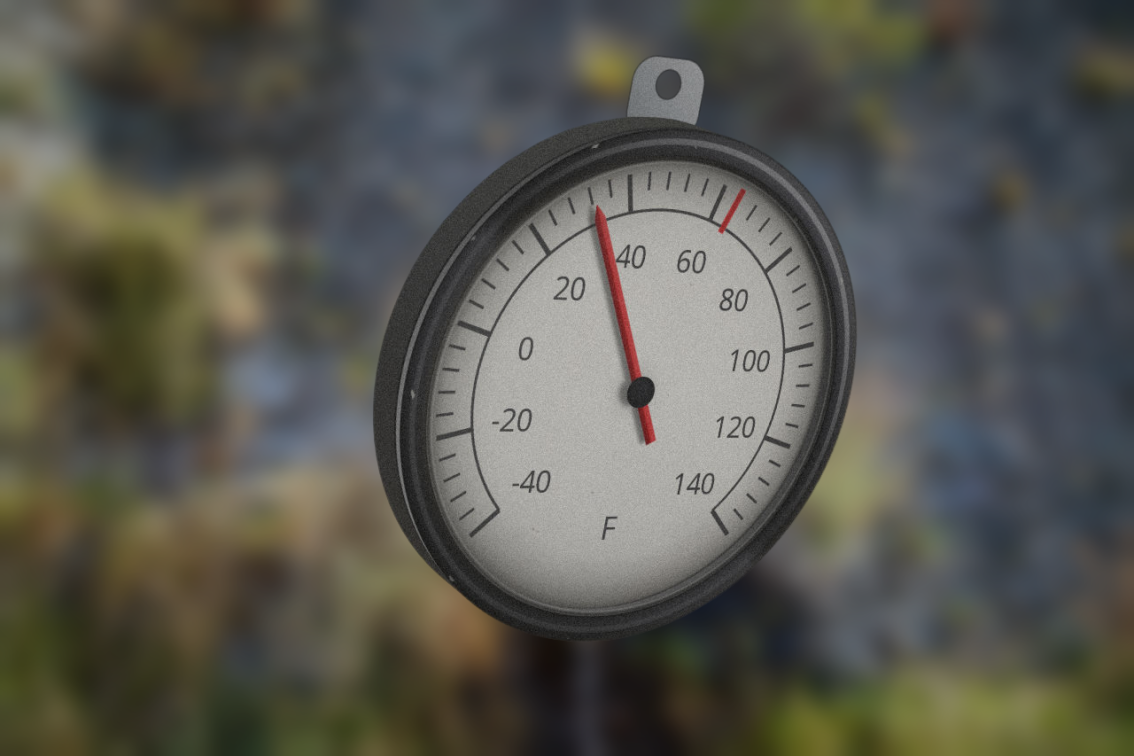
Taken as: 32
